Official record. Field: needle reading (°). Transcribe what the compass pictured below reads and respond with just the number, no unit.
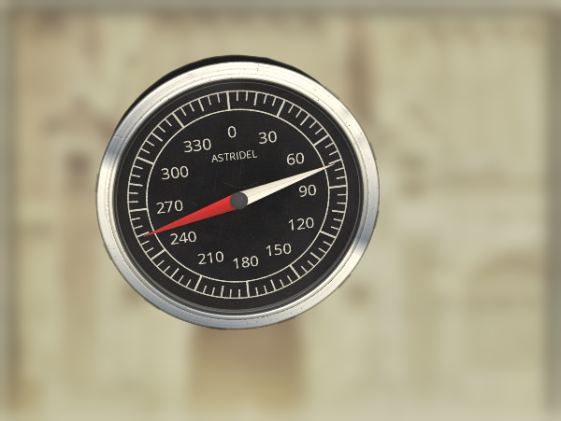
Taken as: 255
